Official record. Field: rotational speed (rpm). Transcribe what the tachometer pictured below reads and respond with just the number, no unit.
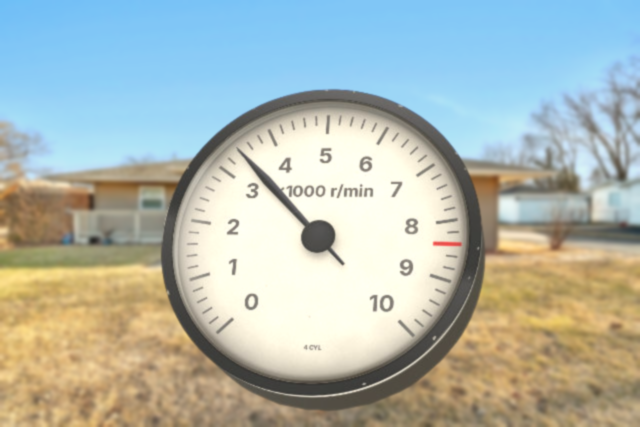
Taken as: 3400
